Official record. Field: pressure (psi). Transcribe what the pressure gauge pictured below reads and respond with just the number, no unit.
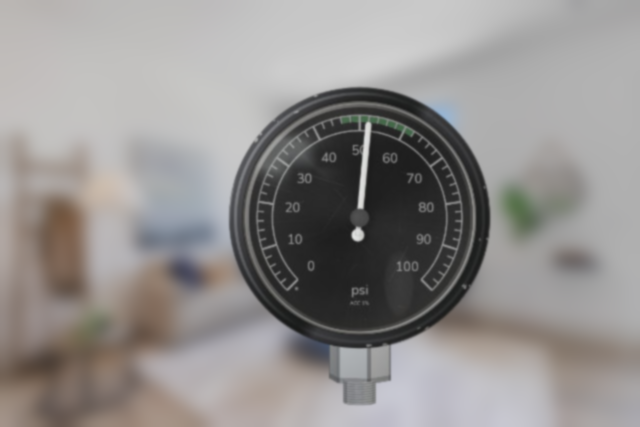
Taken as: 52
